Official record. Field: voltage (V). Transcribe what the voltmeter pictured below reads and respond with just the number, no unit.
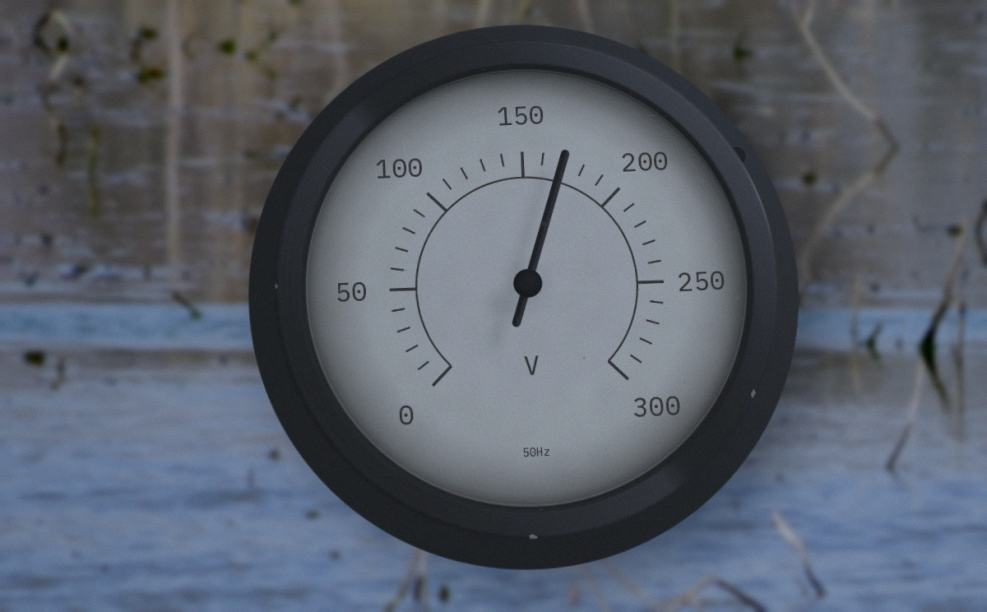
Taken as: 170
